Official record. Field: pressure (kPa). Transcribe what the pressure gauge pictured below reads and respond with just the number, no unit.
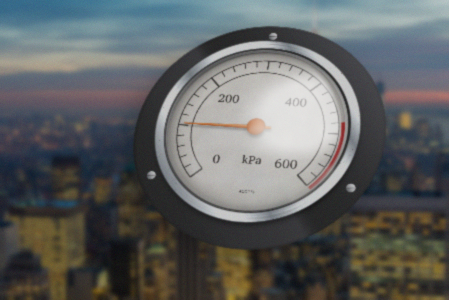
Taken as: 100
